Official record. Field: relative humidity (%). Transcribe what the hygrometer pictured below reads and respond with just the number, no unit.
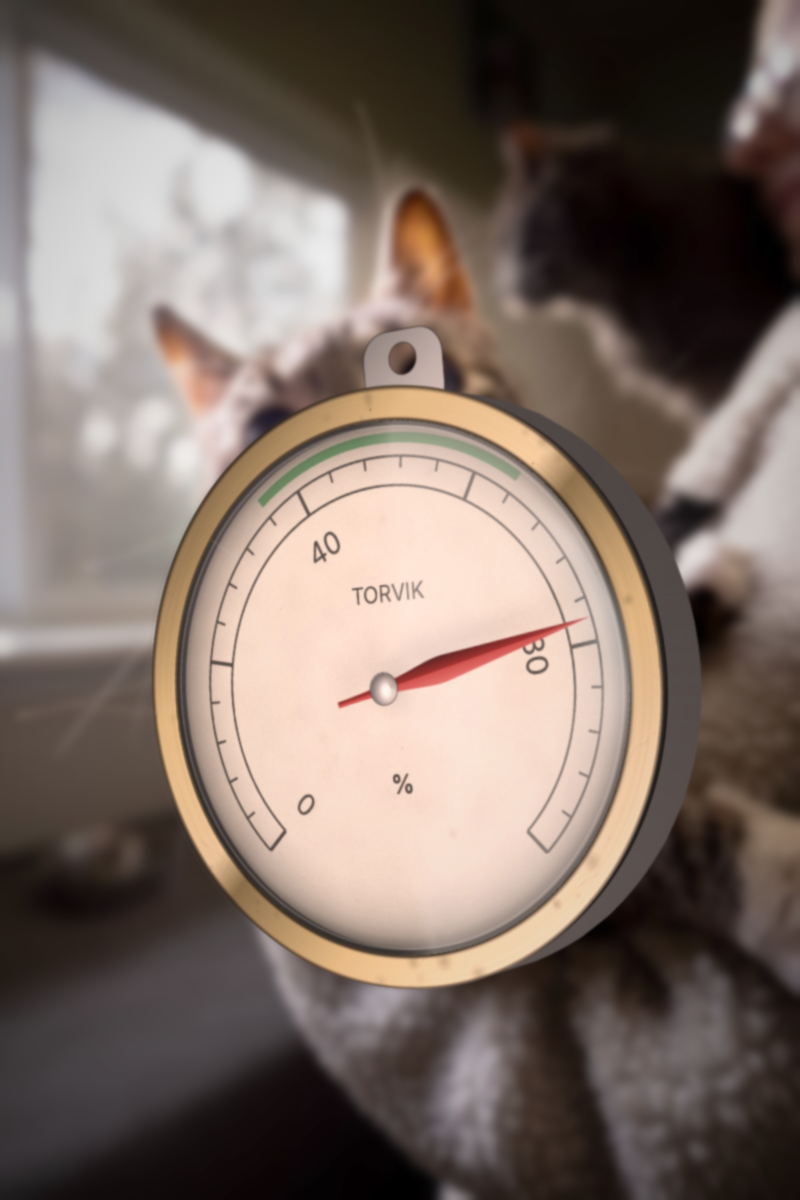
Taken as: 78
